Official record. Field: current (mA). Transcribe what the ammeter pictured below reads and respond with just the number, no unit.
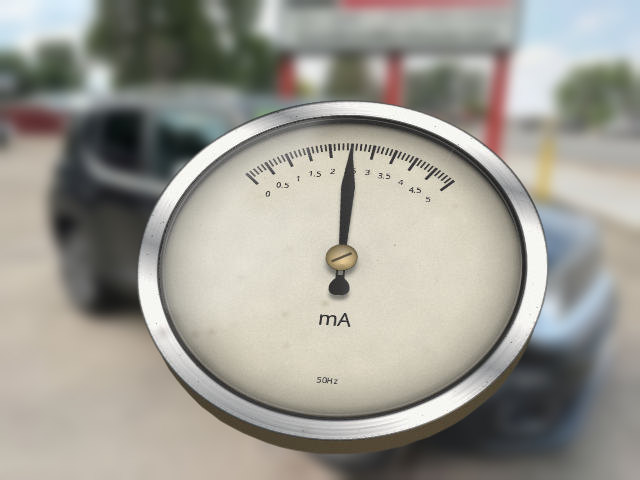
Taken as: 2.5
